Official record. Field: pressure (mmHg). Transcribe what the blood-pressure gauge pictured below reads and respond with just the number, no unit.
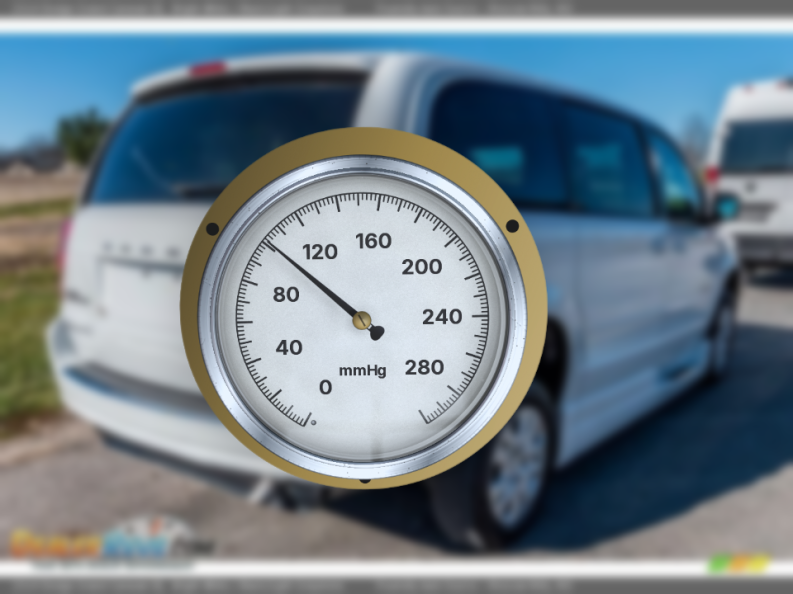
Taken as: 102
